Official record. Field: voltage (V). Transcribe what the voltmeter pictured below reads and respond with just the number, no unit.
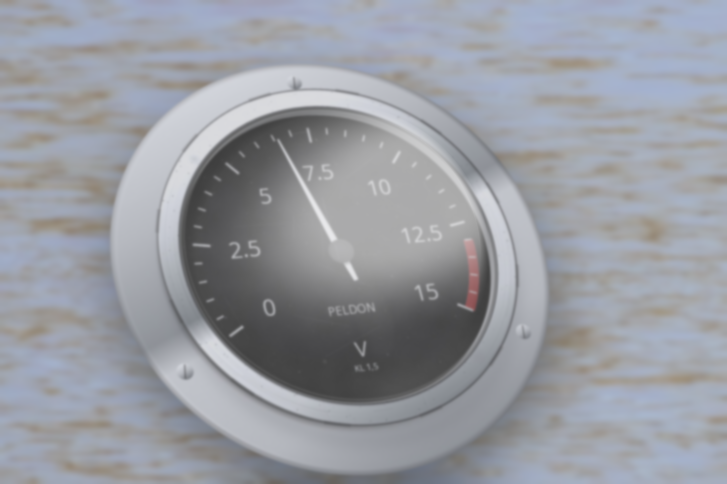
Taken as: 6.5
